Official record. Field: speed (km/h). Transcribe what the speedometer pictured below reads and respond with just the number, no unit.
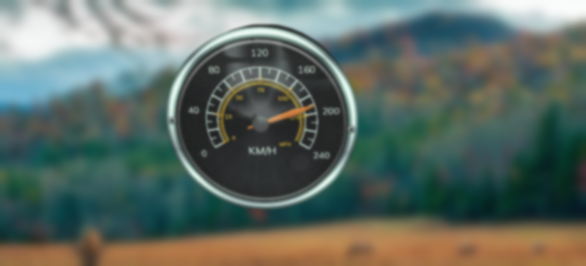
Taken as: 190
